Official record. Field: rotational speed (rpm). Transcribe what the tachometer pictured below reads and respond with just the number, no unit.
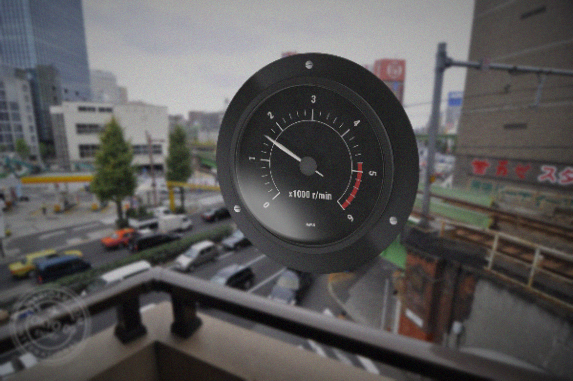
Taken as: 1600
